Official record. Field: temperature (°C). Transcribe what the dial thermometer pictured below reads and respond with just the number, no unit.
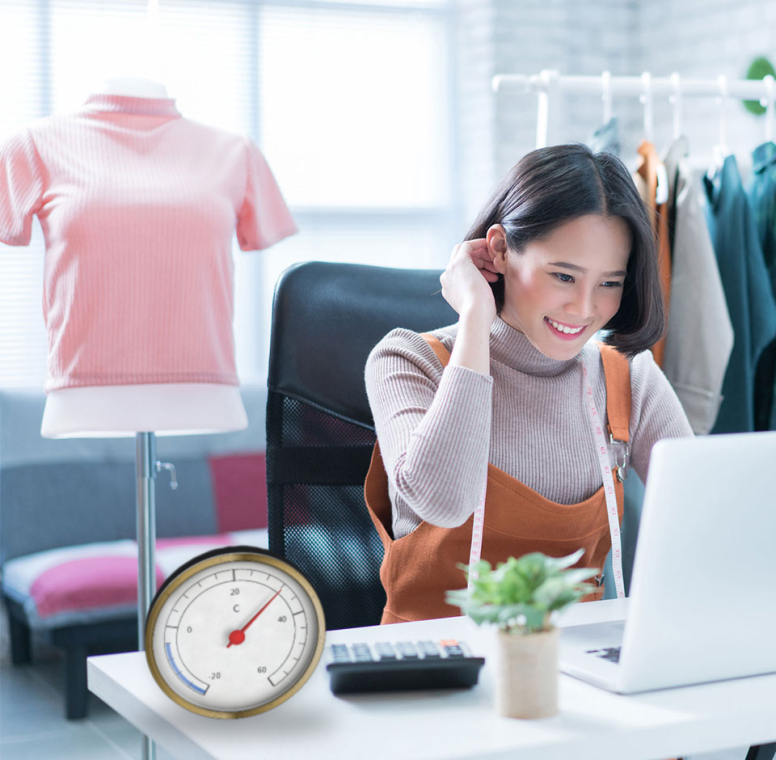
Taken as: 32
